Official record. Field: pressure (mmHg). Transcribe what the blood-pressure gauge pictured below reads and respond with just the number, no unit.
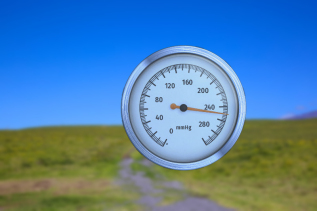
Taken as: 250
